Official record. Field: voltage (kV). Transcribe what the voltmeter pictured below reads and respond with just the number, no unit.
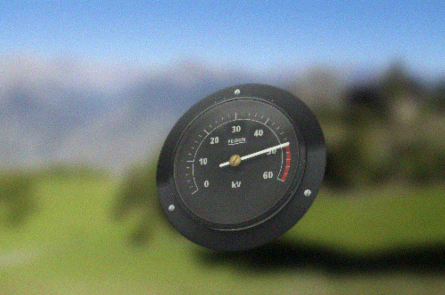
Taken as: 50
